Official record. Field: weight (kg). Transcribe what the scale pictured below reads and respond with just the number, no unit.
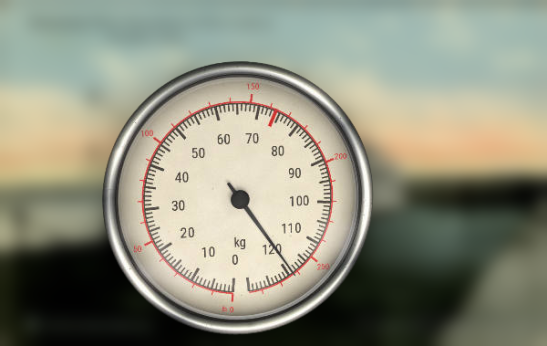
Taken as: 119
